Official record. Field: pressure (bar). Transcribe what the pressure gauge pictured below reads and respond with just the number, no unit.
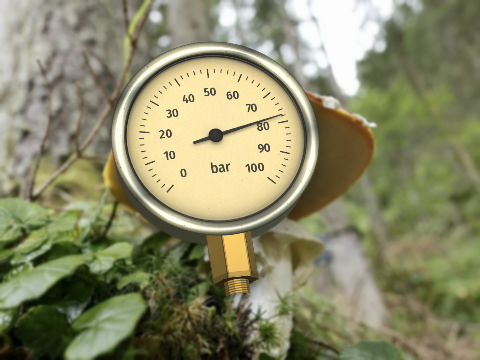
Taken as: 78
